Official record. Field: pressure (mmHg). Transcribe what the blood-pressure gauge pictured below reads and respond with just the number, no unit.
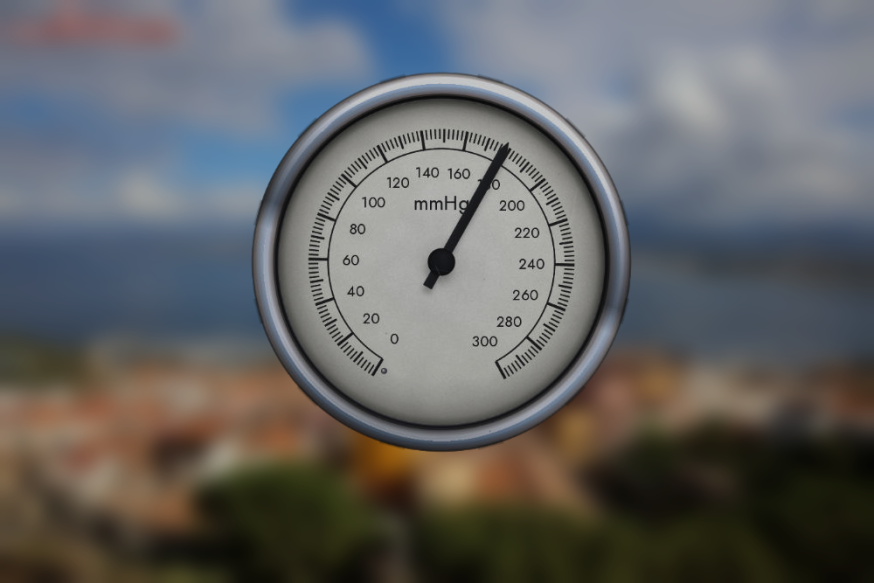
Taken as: 178
